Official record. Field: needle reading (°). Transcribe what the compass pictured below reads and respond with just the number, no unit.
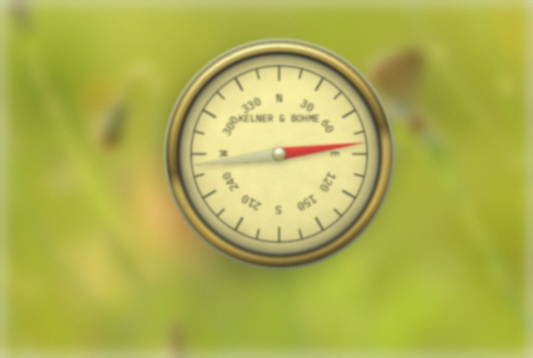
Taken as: 82.5
